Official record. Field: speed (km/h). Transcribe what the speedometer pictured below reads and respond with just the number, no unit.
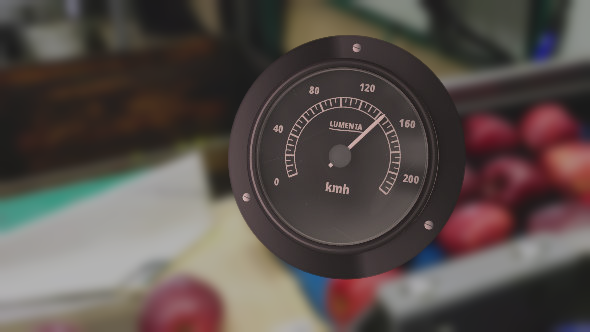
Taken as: 145
